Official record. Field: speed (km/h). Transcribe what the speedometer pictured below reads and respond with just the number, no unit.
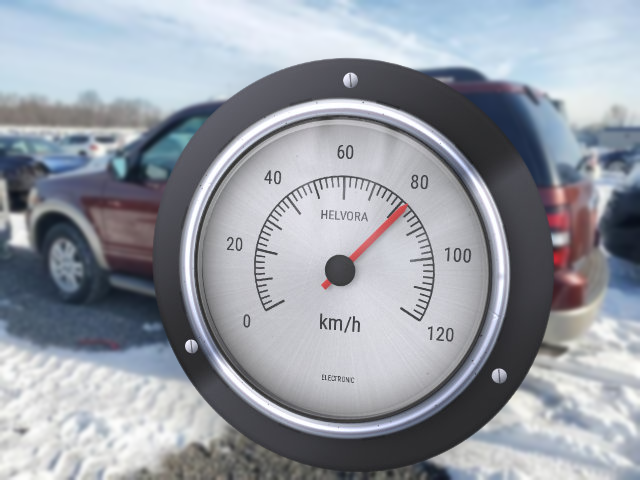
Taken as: 82
